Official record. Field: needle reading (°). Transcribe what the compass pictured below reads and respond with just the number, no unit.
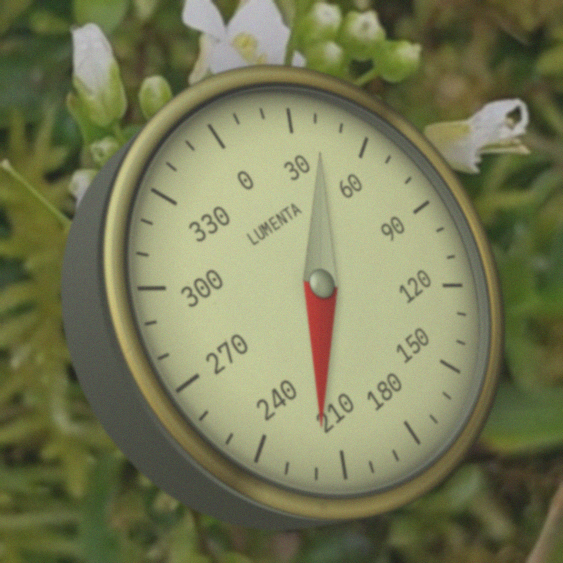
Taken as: 220
